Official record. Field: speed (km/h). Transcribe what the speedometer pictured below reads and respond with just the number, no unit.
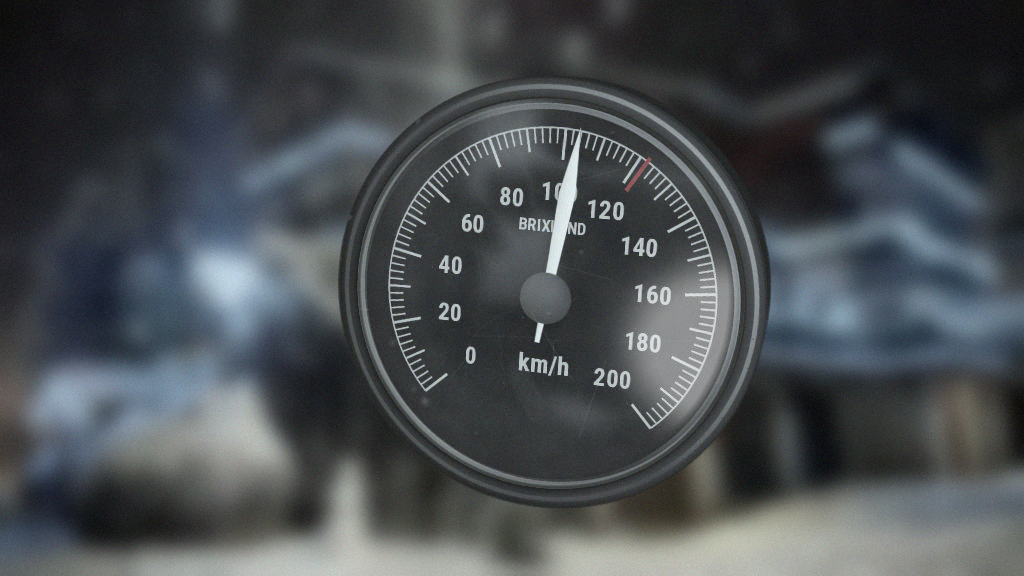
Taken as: 104
